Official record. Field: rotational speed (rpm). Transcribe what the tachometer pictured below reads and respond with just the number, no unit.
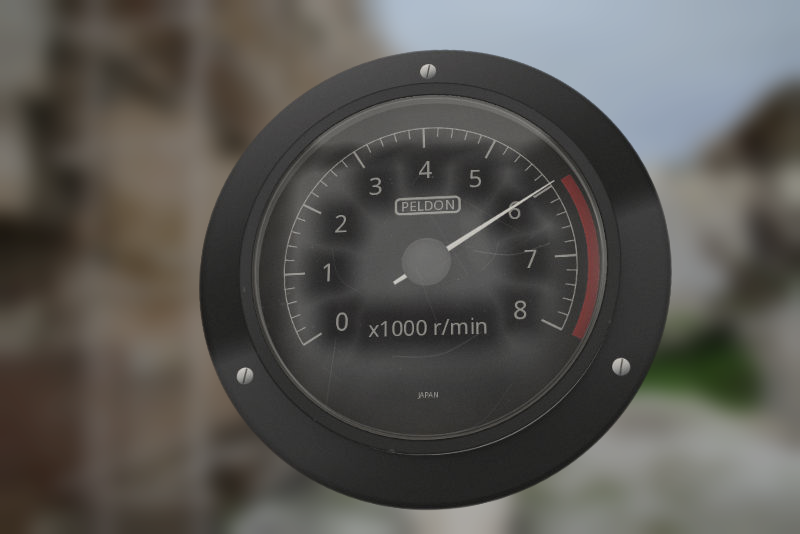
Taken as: 6000
